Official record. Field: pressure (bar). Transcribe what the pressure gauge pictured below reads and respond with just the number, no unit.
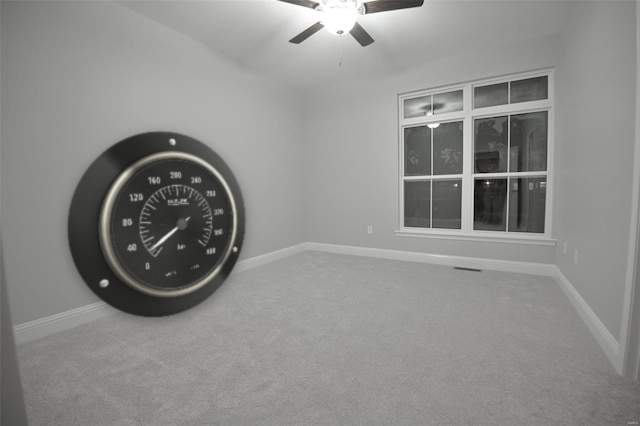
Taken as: 20
